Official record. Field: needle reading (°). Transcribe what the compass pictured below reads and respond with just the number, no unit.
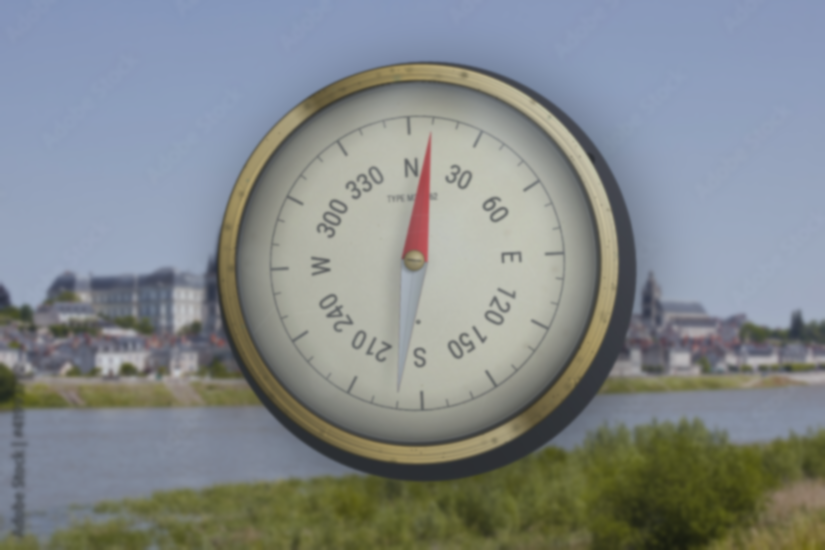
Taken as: 10
